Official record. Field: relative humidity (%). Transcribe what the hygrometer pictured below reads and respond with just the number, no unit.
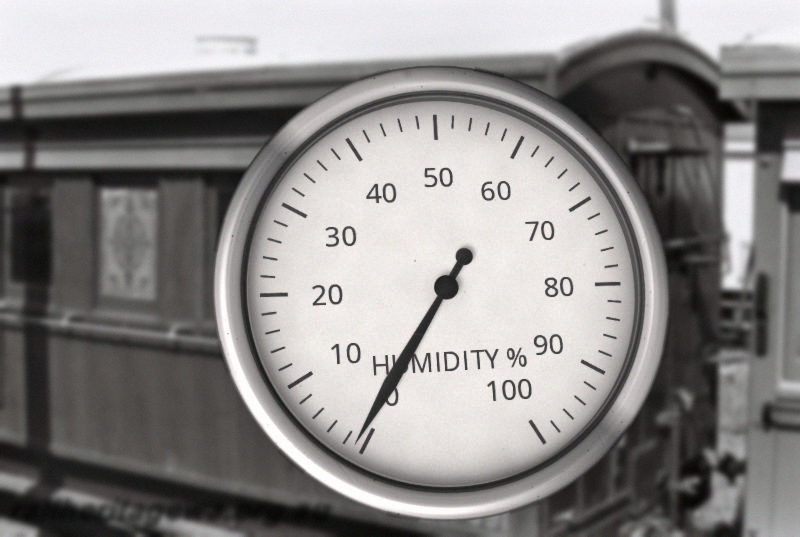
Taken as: 1
